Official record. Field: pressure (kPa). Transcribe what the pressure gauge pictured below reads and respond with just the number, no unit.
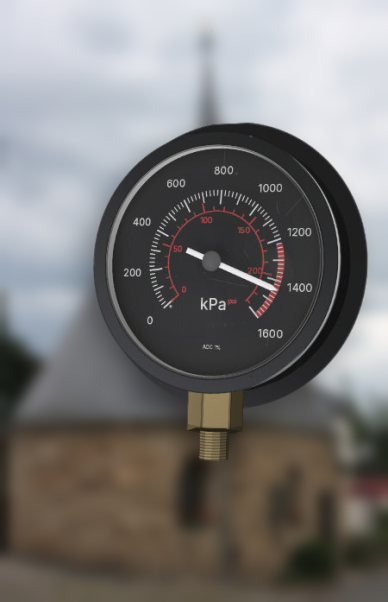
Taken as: 1440
